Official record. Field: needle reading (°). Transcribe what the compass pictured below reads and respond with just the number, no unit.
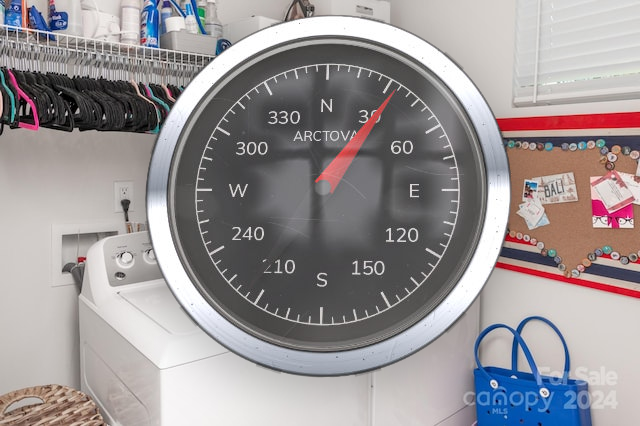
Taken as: 35
